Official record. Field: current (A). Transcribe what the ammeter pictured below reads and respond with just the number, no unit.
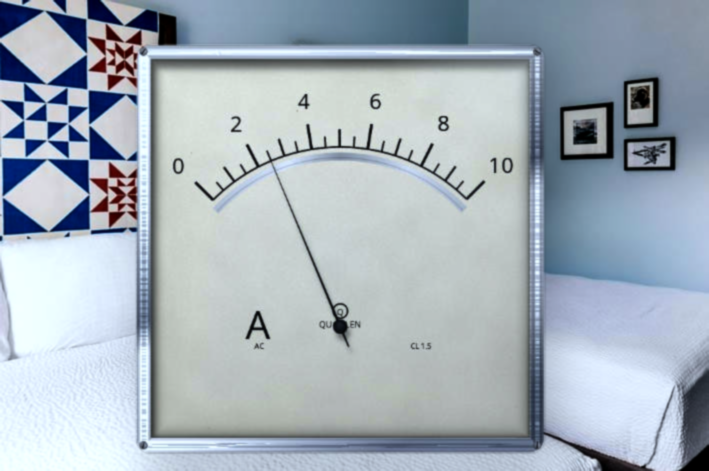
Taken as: 2.5
